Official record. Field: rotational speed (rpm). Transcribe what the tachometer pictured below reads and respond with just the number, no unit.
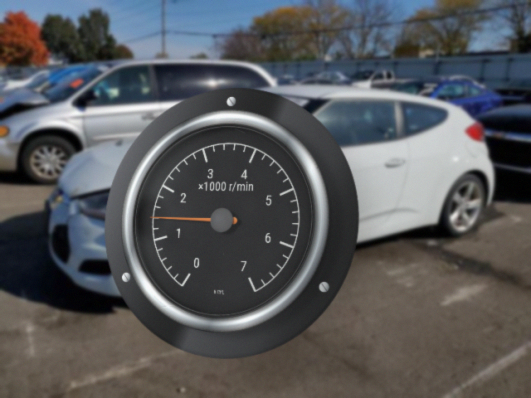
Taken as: 1400
